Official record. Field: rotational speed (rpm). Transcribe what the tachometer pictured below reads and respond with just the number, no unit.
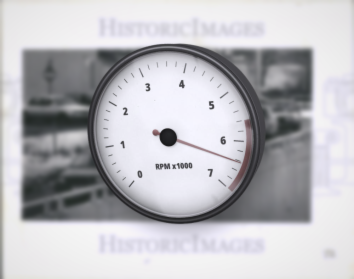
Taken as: 6400
